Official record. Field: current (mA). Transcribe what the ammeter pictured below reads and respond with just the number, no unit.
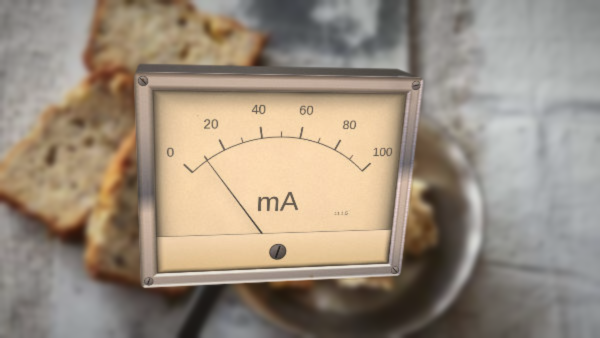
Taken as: 10
